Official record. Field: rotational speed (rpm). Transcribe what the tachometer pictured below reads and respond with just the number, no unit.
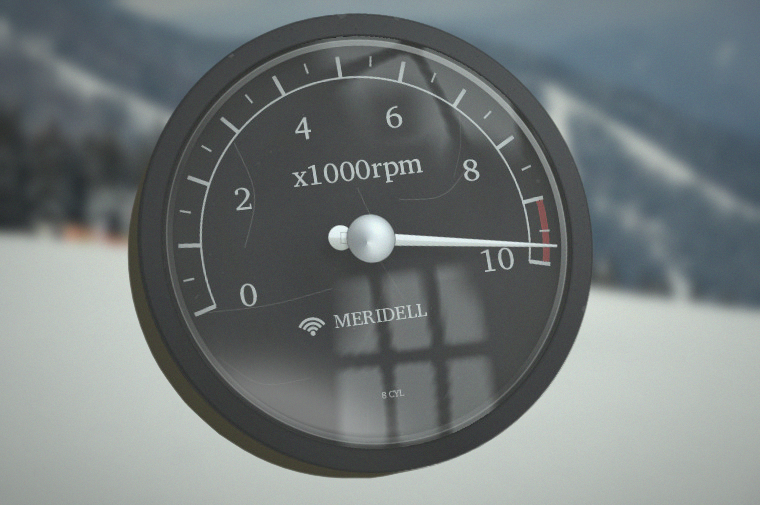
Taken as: 9750
